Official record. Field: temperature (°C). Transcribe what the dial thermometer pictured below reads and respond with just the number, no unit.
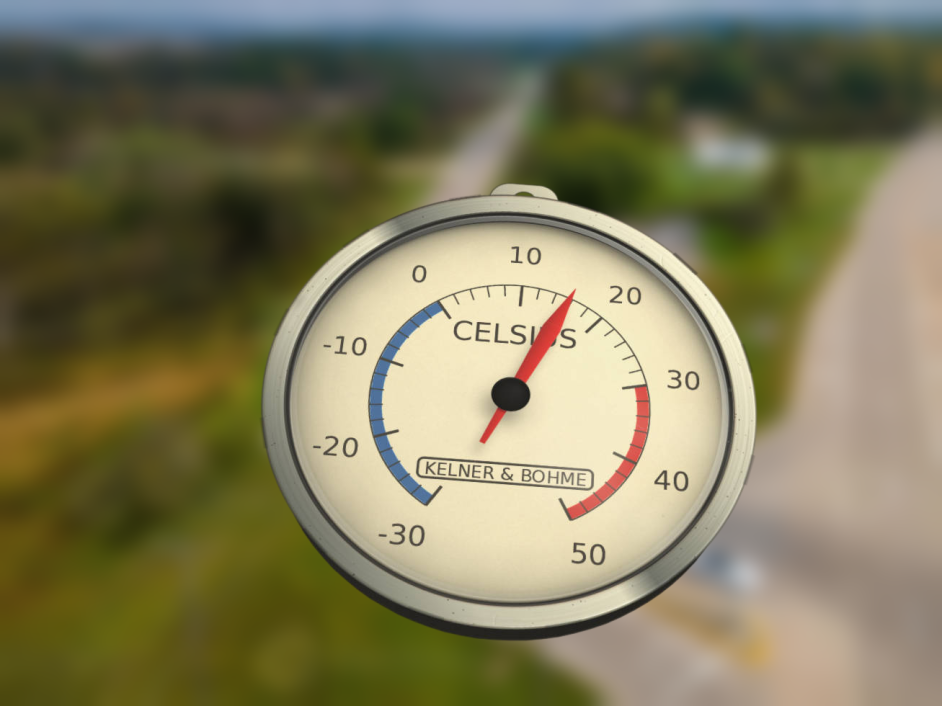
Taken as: 16
